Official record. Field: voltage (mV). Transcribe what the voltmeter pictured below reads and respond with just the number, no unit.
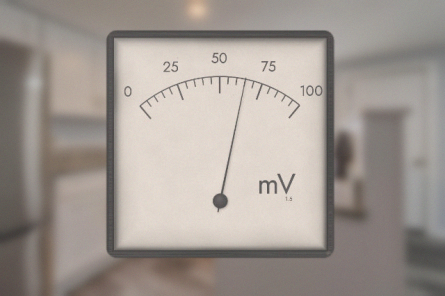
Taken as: 65
